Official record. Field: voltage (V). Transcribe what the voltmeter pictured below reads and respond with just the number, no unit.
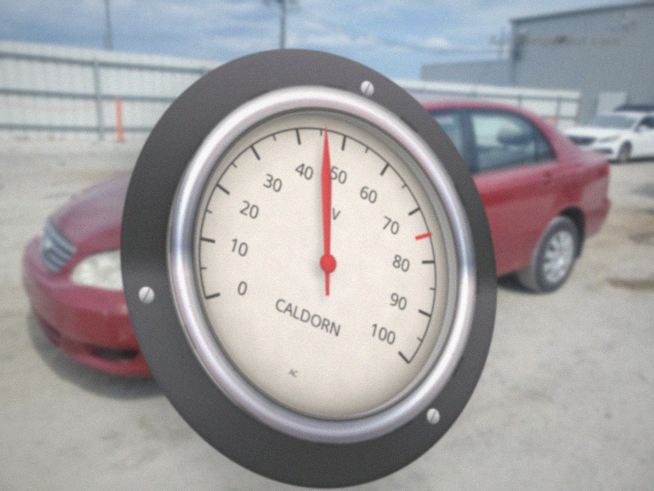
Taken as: 45
